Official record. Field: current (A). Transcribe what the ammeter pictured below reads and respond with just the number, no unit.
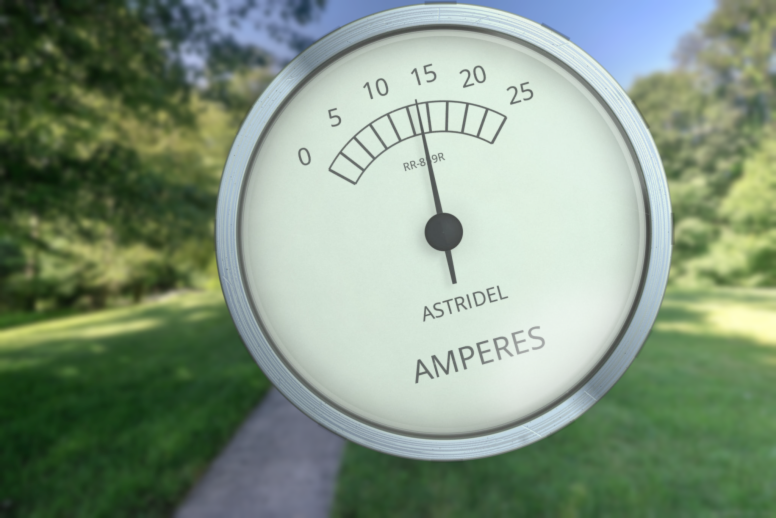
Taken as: 13.75
